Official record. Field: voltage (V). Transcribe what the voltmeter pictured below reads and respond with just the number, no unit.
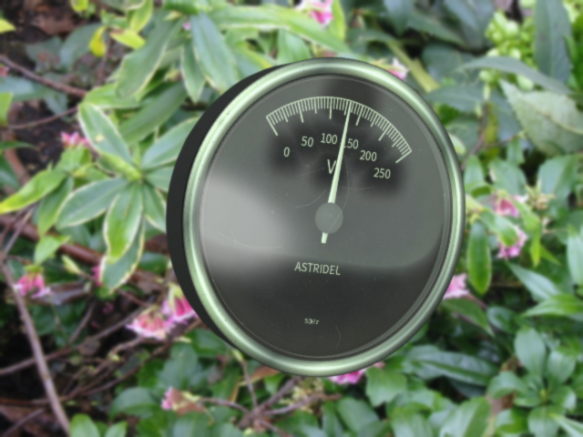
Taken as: 125
